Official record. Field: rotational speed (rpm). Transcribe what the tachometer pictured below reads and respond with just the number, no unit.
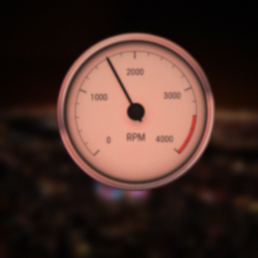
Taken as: 1600
